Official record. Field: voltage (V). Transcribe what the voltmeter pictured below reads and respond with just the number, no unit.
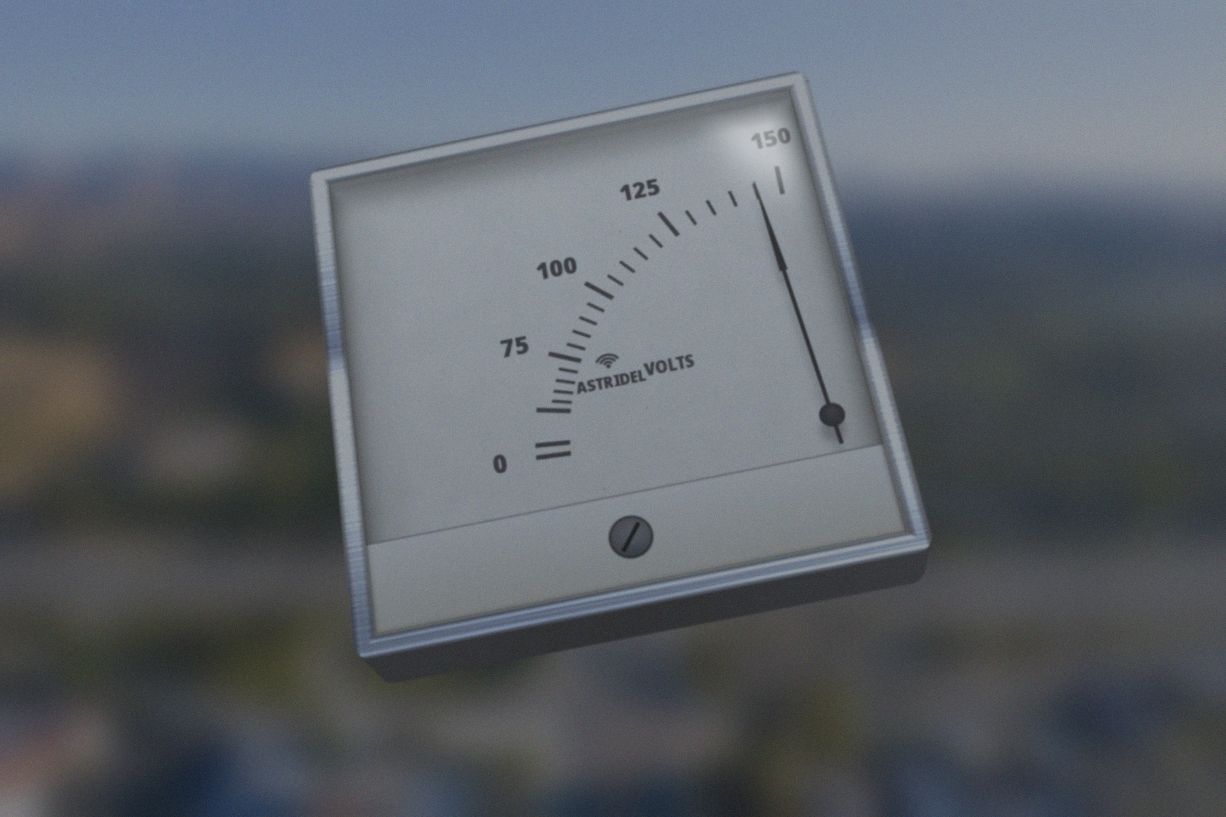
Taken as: 145
